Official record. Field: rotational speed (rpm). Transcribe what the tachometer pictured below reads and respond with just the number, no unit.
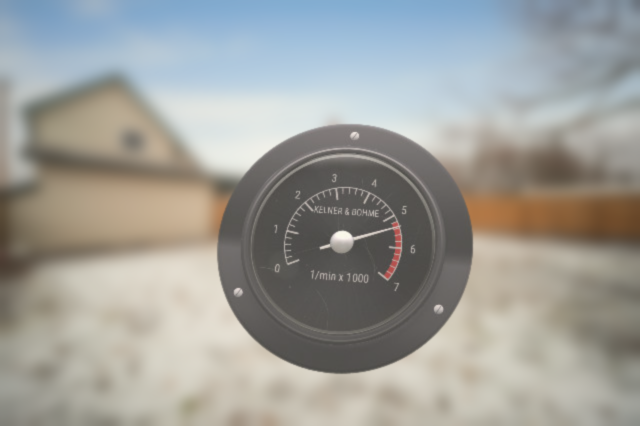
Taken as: 5400
